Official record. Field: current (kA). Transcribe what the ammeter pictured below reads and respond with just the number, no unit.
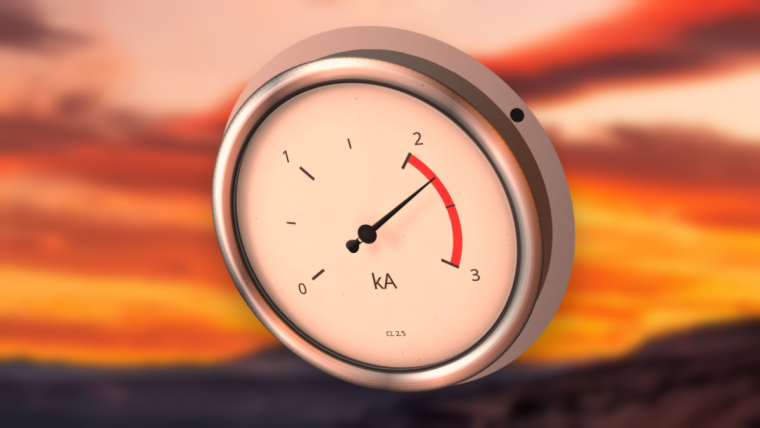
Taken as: 2.25
